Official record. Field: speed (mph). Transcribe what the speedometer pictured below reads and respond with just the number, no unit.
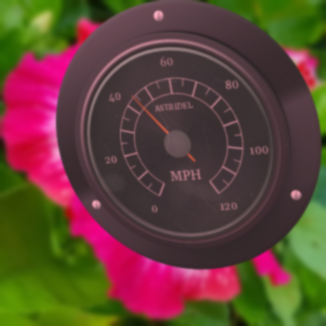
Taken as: 45
